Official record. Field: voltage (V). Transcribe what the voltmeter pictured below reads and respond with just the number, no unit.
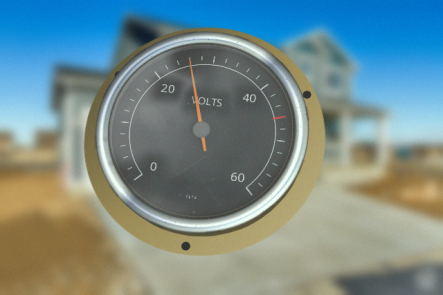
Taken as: 26
